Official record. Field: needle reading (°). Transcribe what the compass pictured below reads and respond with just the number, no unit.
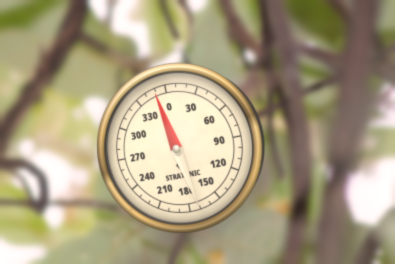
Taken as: 350
